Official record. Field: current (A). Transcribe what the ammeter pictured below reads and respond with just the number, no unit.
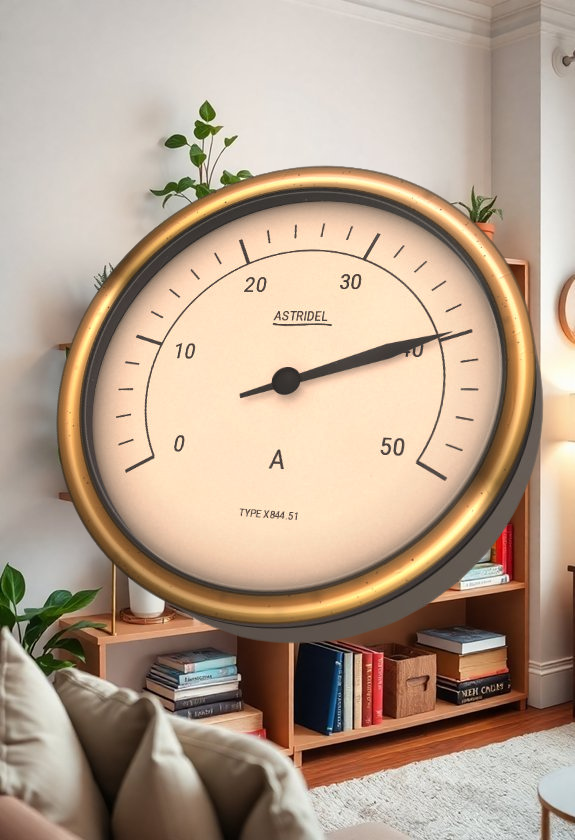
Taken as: 40
